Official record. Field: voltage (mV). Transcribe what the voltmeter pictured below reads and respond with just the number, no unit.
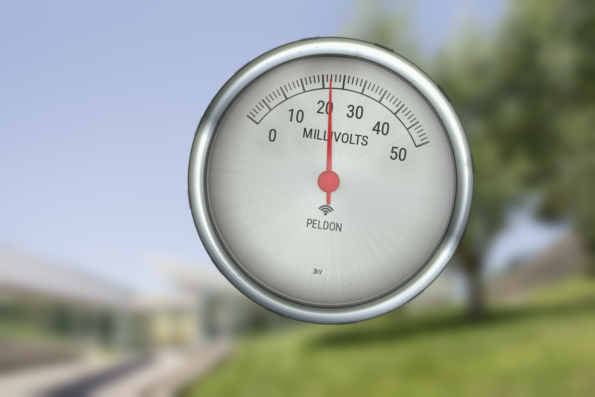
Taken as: 22
